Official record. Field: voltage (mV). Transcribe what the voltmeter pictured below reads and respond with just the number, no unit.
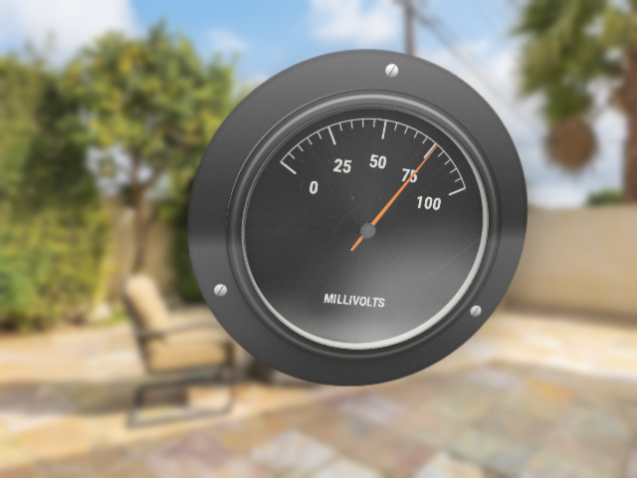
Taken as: 75
